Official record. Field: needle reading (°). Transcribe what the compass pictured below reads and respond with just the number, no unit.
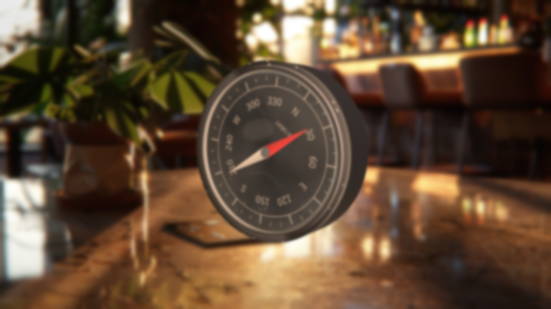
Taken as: 25
